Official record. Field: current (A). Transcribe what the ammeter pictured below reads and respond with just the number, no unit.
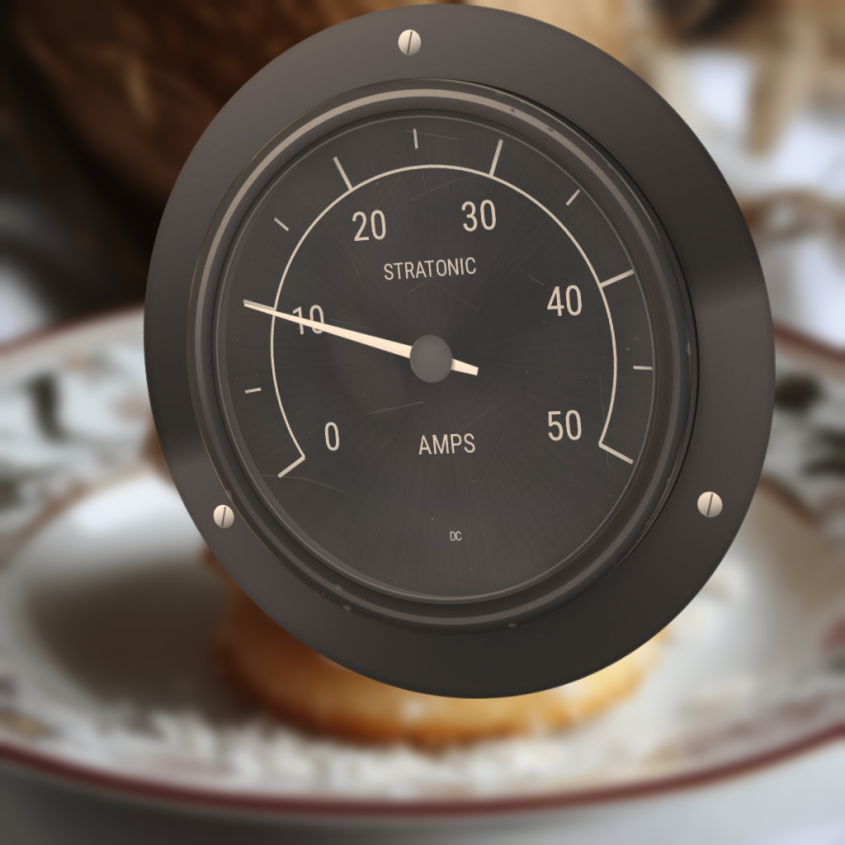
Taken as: 10
